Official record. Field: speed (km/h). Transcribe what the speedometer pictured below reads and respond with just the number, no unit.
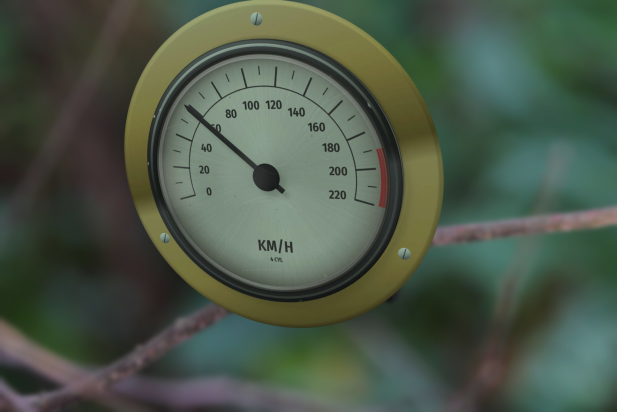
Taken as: 60
